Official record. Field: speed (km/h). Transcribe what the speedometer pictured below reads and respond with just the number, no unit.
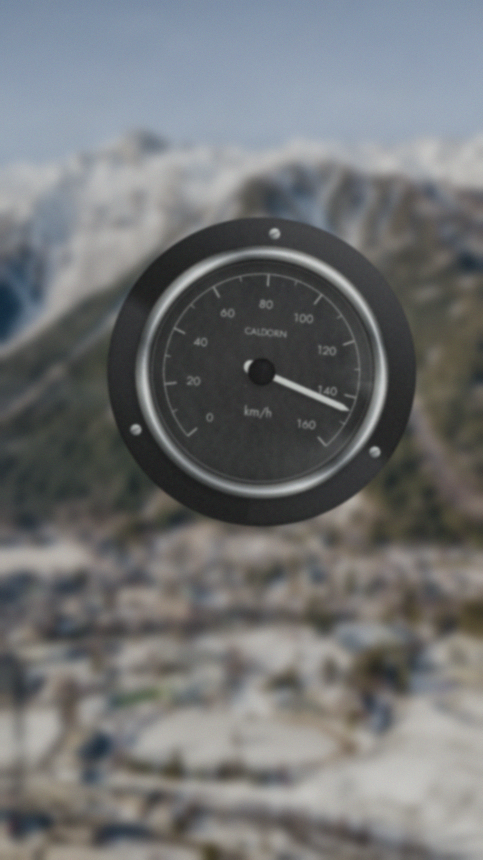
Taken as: 145
